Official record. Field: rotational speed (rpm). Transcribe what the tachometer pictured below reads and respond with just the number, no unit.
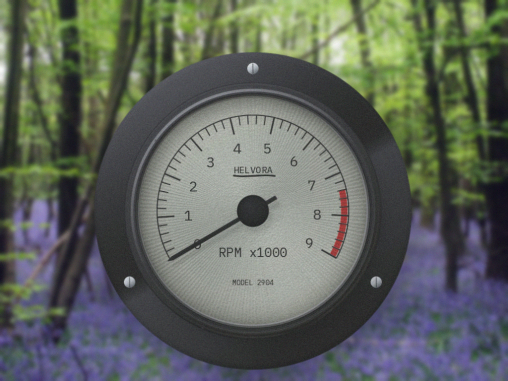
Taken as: 0
